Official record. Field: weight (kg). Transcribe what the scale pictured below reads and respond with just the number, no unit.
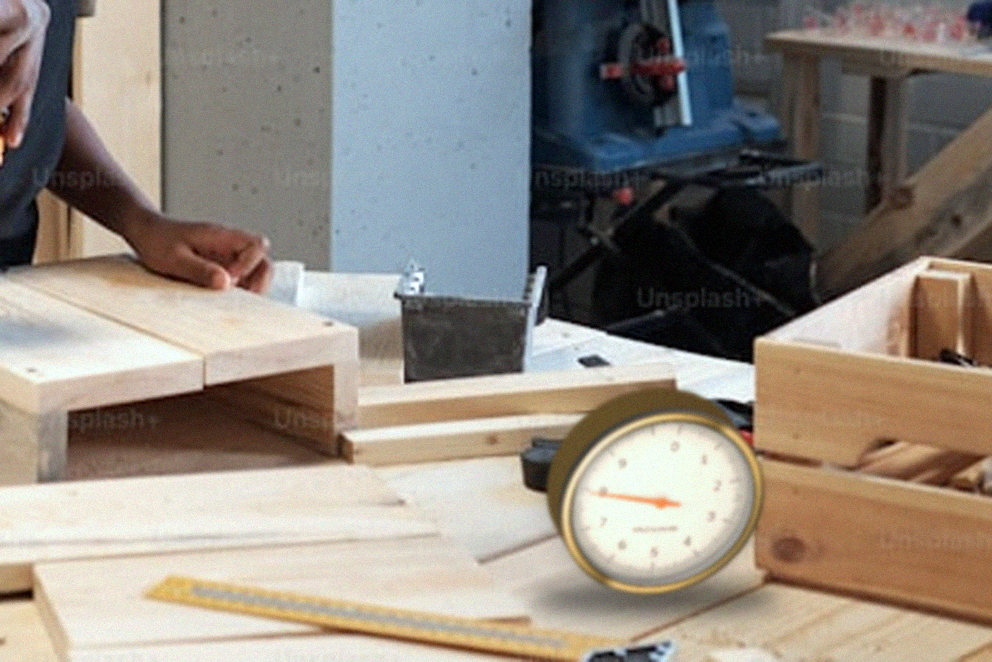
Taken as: 8
